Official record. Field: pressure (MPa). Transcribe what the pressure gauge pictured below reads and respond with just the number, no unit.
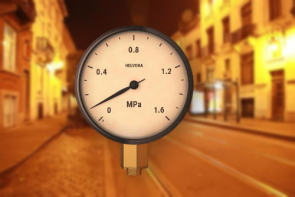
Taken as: 0.1
